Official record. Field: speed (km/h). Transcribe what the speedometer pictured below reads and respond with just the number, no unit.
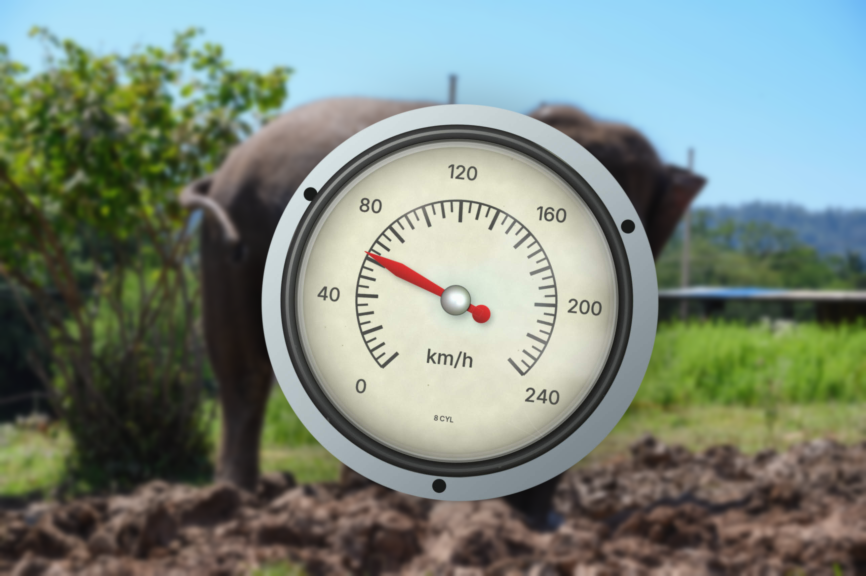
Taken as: 62.5
